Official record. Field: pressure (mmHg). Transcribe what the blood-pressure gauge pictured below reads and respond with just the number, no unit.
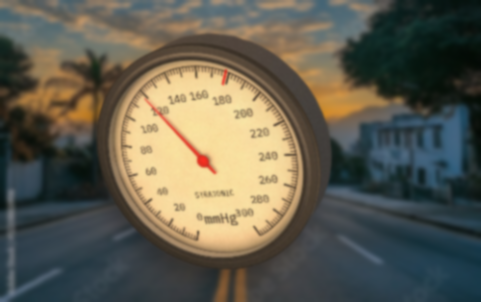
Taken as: 120
